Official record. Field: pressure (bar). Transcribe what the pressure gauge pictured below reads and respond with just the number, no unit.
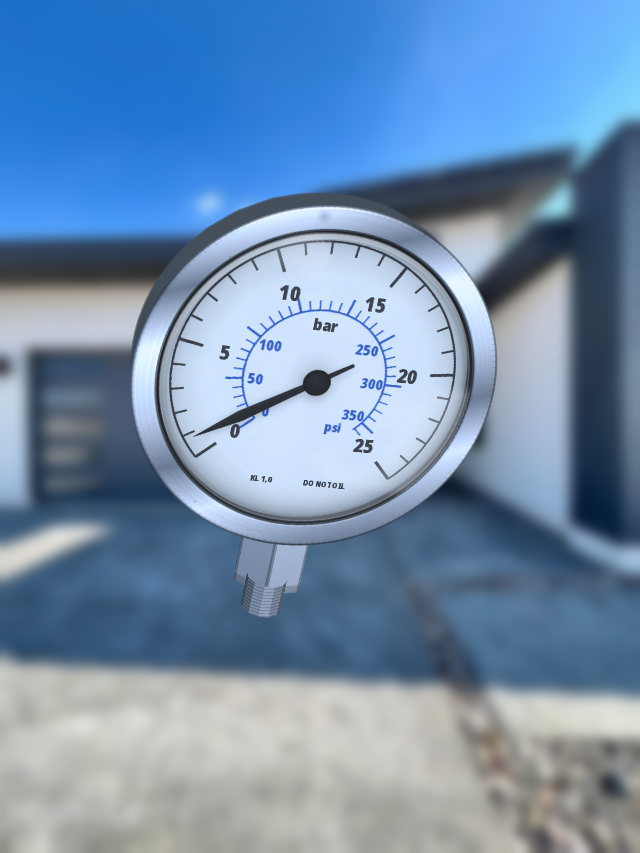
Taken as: 1
